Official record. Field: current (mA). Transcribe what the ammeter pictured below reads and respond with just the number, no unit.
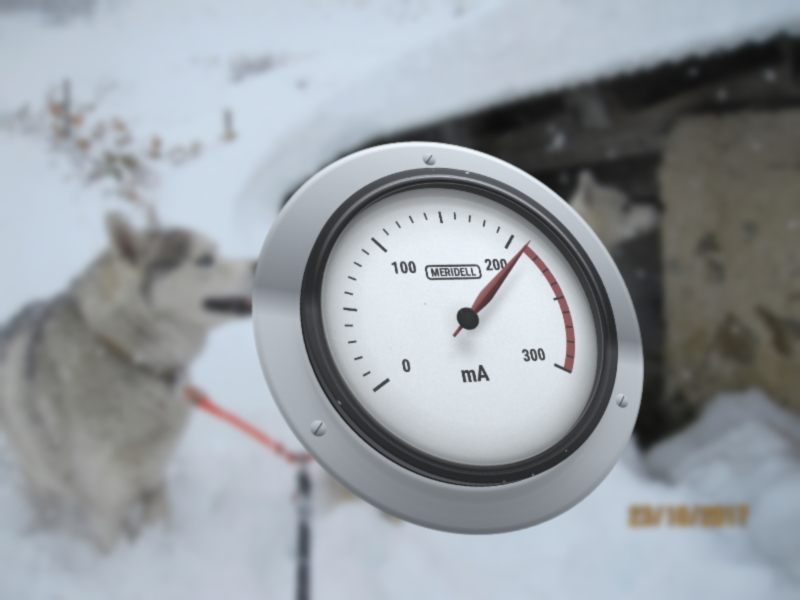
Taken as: 210
